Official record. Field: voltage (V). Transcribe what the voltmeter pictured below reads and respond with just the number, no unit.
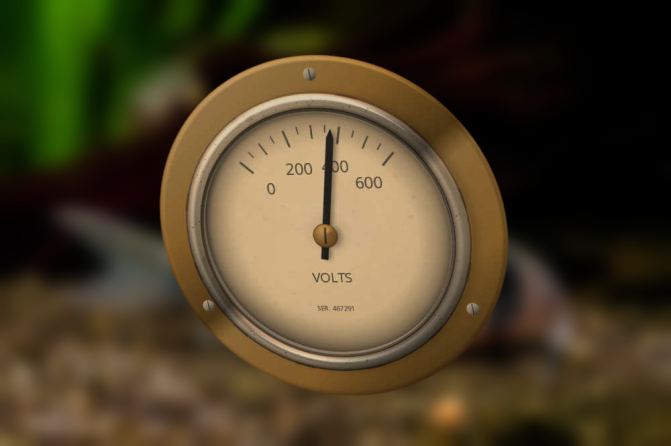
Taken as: 375
